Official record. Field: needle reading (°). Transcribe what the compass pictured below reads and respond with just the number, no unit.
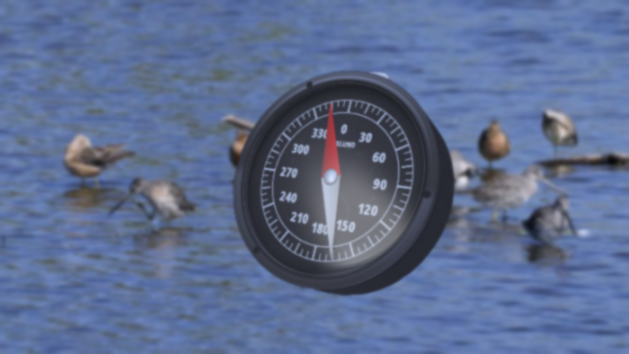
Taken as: 345
